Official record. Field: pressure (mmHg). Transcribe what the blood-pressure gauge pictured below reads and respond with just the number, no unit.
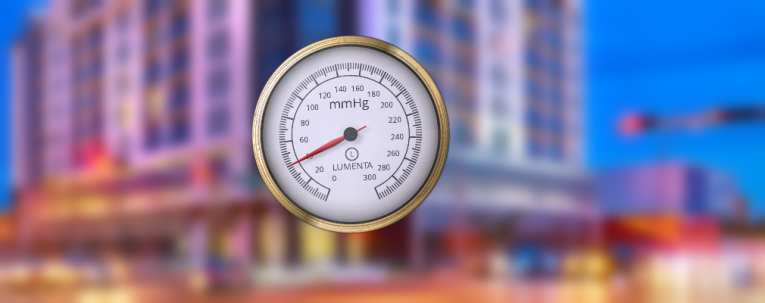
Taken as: 40
